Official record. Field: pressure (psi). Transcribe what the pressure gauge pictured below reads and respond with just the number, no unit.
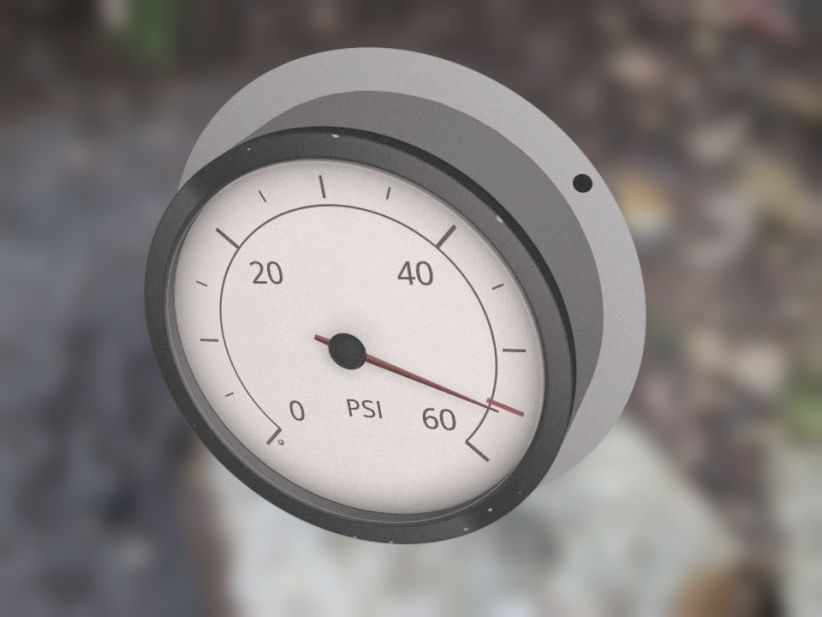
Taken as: 55
